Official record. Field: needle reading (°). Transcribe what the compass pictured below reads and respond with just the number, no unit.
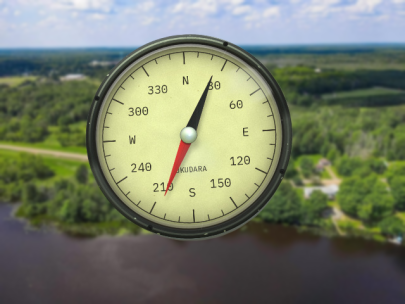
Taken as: 205
